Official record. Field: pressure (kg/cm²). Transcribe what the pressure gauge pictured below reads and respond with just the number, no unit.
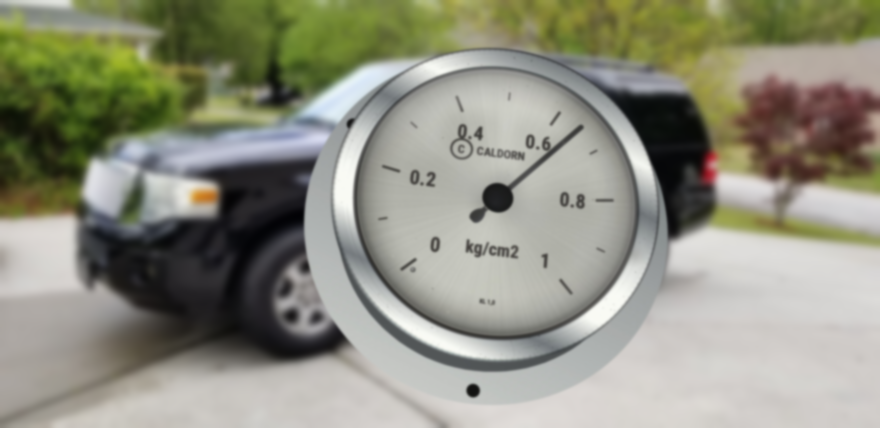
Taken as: 0.65
